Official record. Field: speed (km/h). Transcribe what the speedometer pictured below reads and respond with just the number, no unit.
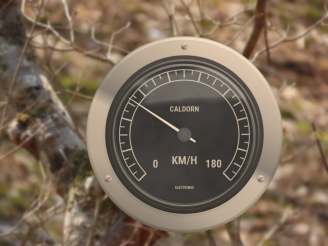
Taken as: 52.5
